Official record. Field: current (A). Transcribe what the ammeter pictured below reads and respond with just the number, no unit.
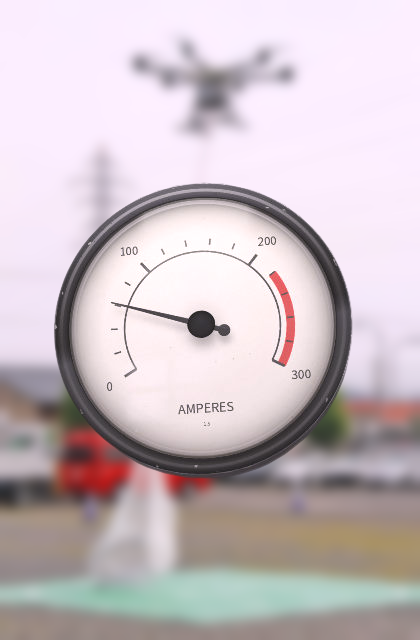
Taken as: 60
